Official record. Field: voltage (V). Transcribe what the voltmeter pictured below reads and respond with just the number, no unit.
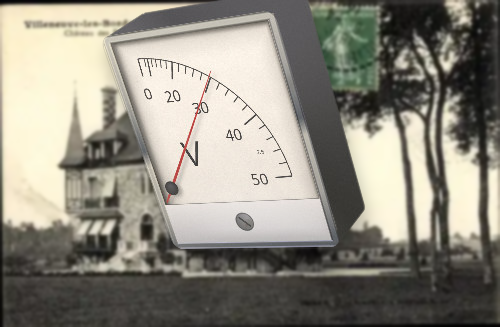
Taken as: 30
